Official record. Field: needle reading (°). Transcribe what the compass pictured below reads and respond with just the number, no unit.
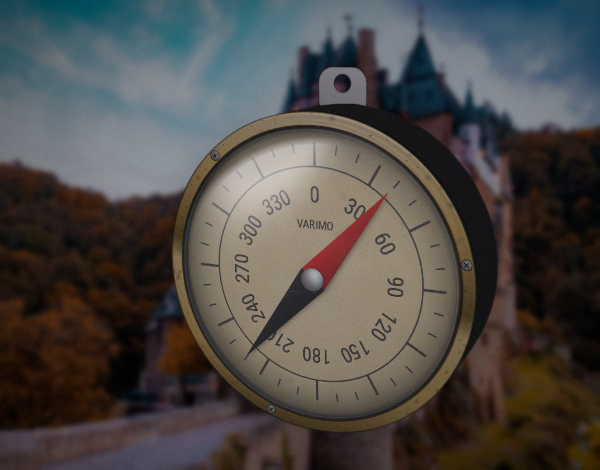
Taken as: 40
